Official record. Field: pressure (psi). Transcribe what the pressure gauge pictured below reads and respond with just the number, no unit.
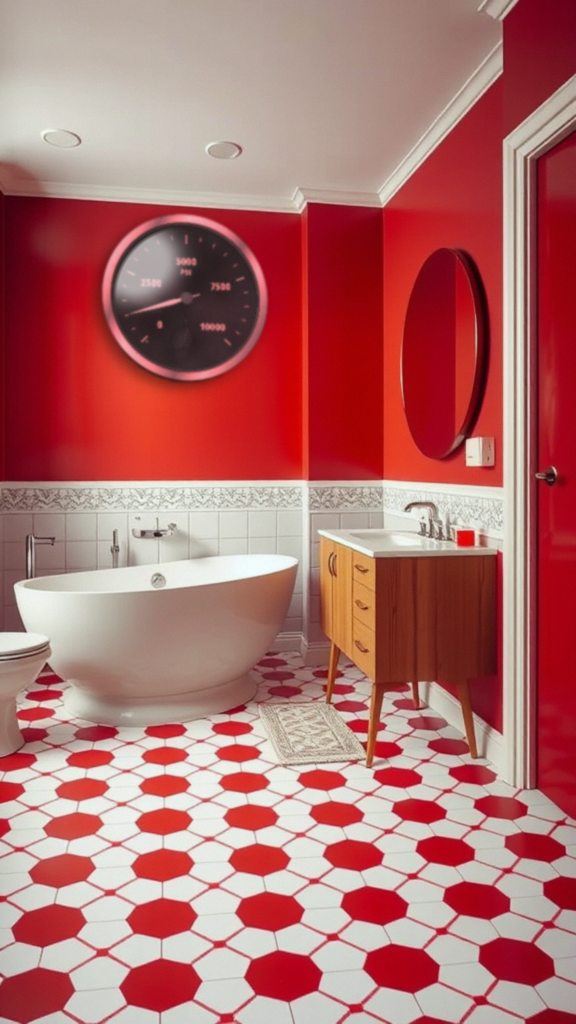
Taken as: 1000
